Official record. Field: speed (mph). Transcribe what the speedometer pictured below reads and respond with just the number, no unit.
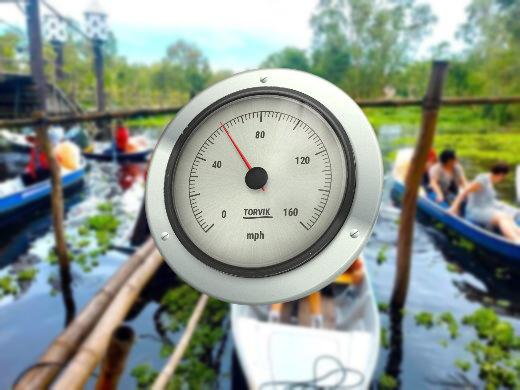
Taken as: 60
